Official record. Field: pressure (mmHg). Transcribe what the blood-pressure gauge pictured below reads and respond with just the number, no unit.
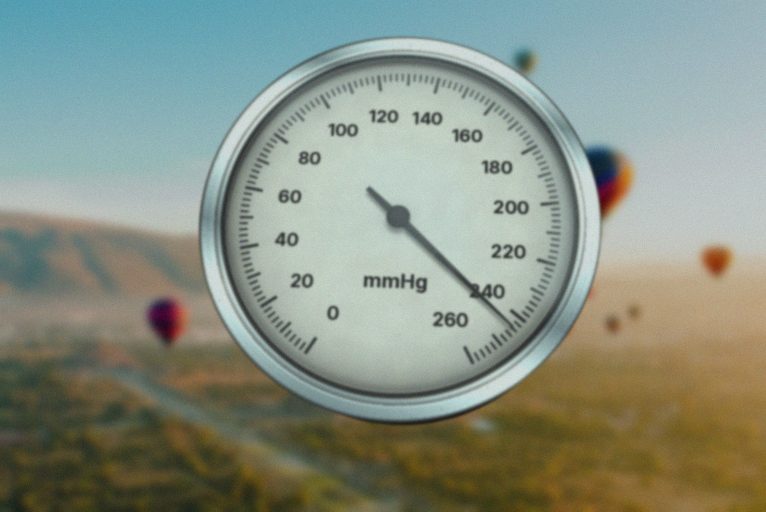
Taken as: 244
